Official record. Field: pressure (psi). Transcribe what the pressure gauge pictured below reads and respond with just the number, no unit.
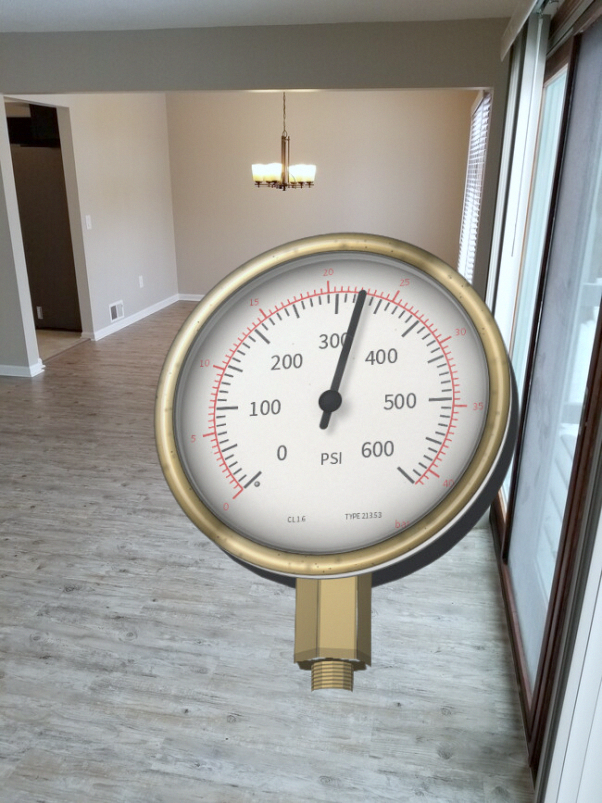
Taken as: 330
